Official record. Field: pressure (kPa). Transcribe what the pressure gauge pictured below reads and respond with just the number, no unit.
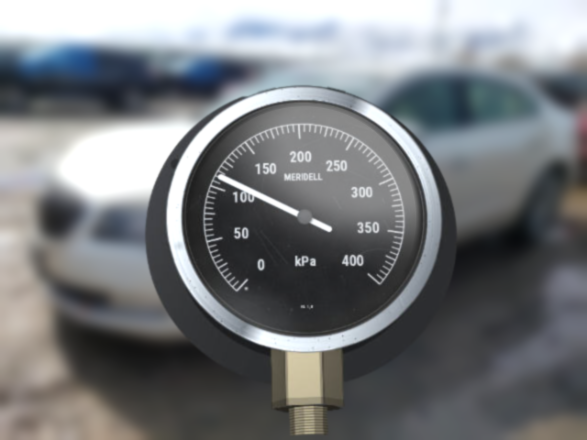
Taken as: 110
